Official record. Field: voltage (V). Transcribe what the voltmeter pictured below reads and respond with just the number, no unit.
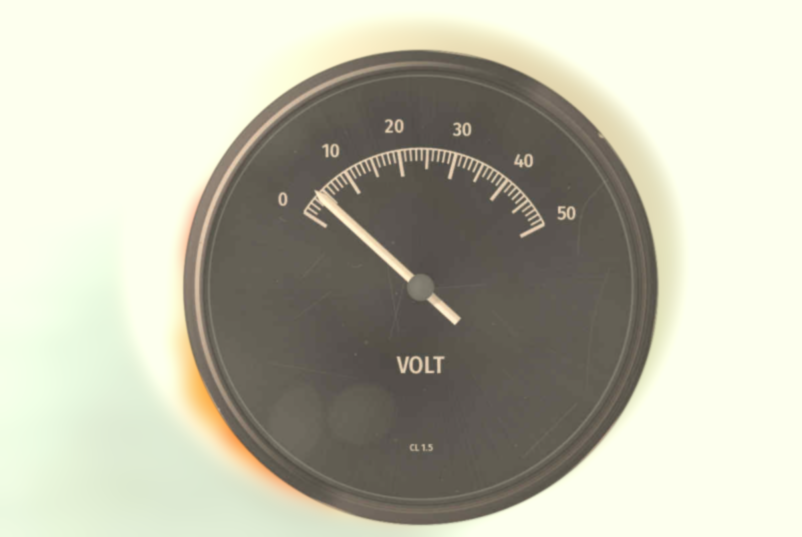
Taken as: 4
